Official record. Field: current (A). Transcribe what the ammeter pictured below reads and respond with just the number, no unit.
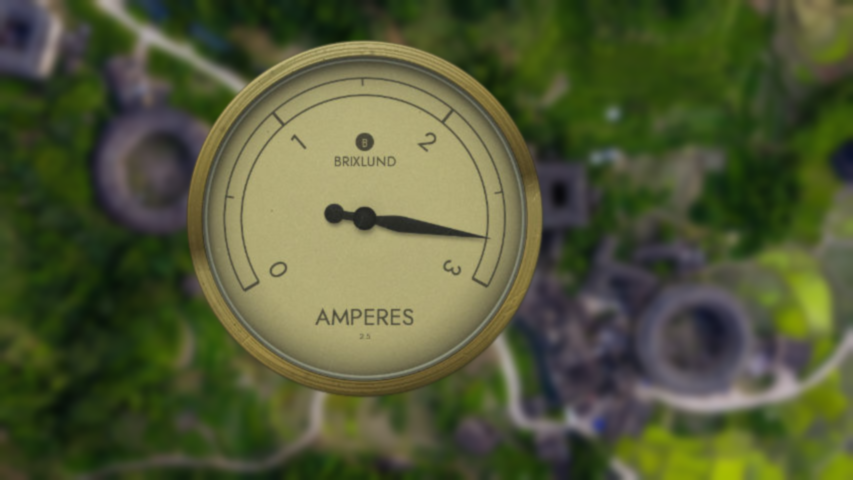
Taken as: 2.75
